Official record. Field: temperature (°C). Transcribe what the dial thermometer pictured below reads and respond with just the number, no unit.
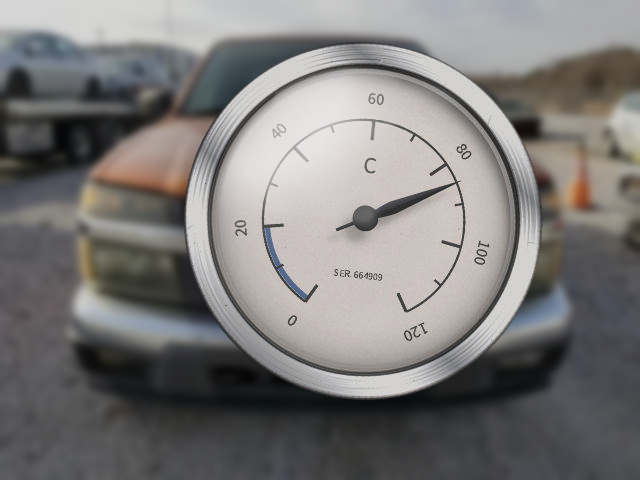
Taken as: 85
